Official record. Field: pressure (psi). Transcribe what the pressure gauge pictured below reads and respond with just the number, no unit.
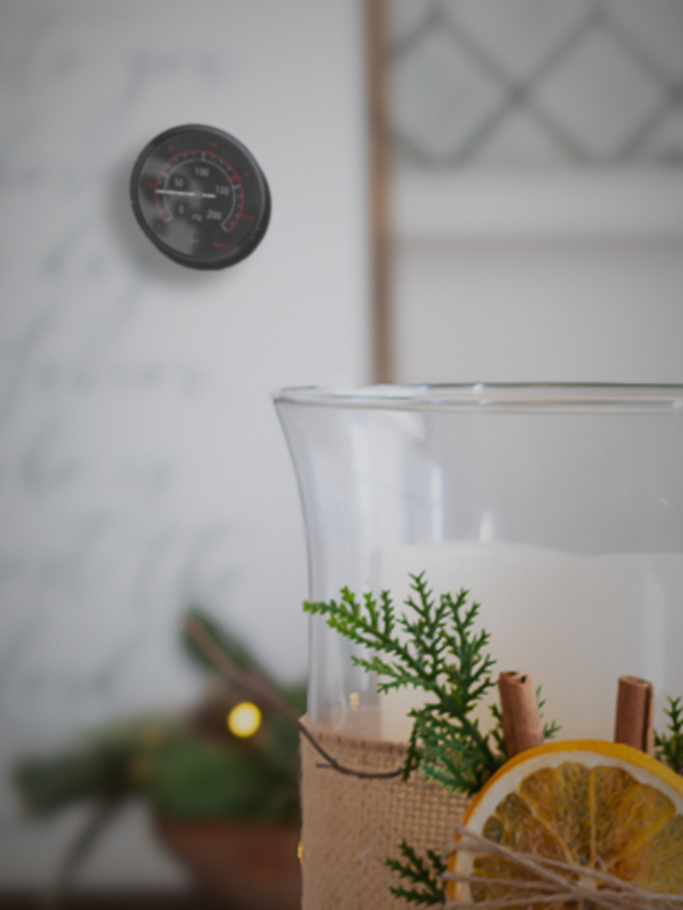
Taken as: 30
